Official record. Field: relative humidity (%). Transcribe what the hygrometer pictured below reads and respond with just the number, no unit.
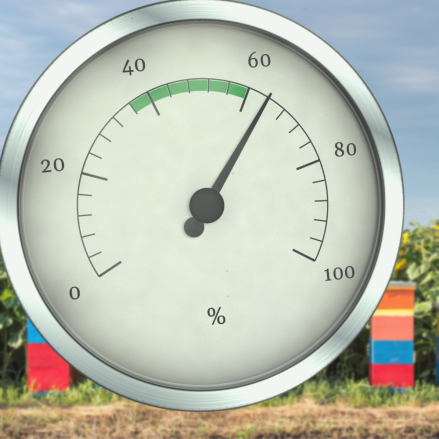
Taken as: 64
